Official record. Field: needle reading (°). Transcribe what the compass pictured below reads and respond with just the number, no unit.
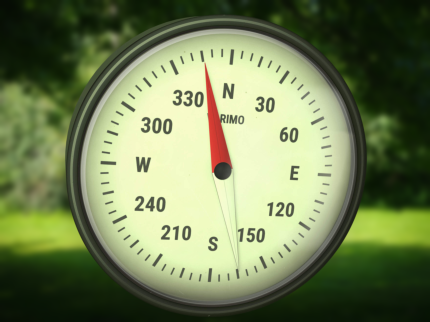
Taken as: 345
